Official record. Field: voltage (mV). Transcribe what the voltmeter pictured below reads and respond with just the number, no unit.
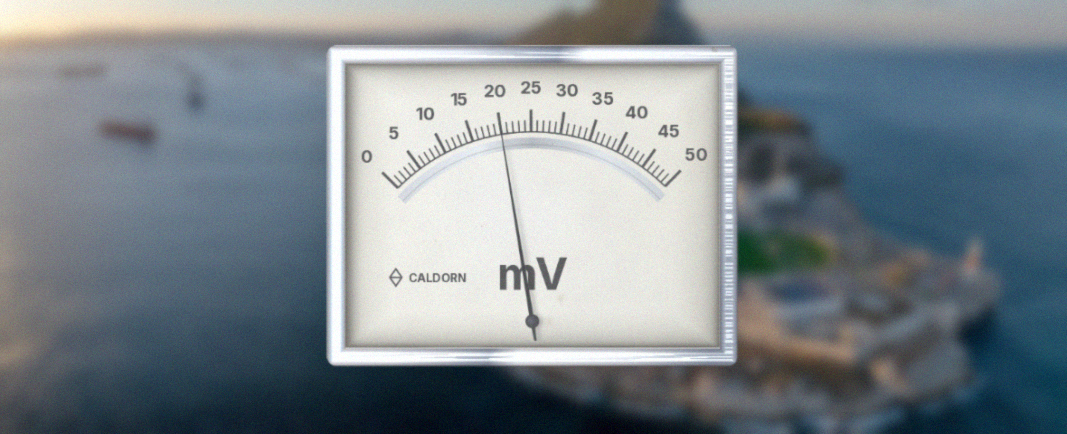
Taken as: 20
